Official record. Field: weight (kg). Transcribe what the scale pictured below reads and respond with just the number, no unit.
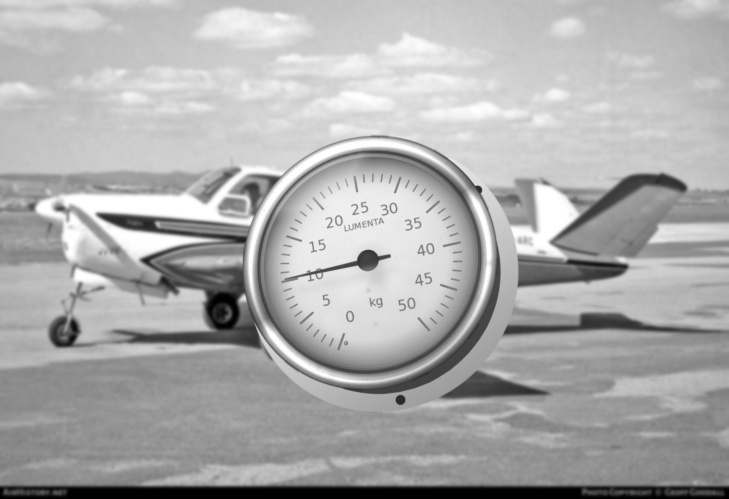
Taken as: 10
